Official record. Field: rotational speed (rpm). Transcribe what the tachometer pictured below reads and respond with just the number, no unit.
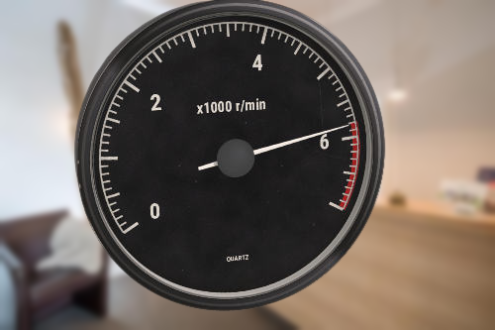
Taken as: 5800
